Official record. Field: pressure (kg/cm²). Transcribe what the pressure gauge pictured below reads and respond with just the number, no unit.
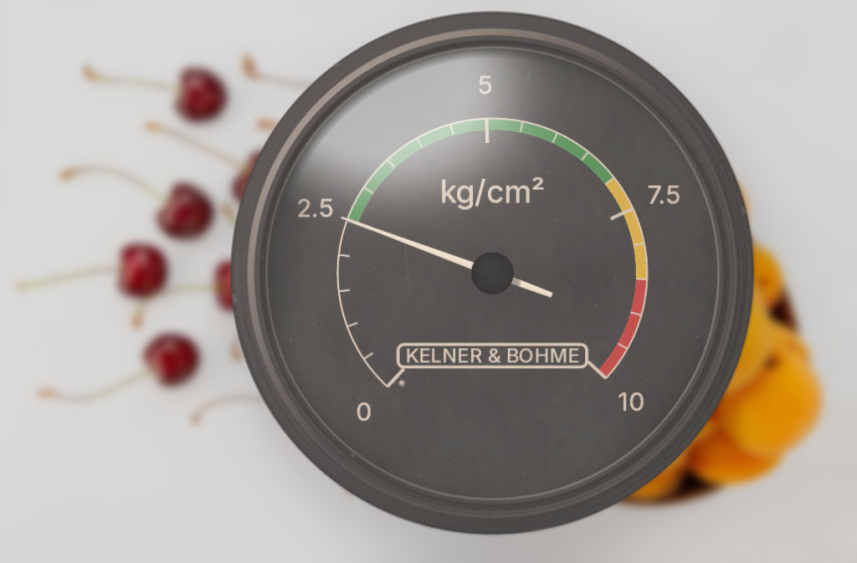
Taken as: 2.5
